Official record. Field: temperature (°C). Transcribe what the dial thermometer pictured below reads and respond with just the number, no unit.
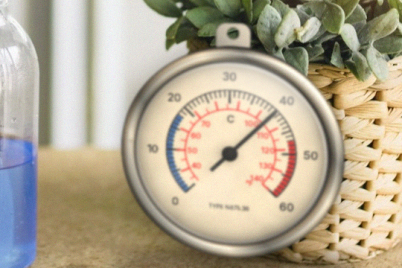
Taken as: 40
